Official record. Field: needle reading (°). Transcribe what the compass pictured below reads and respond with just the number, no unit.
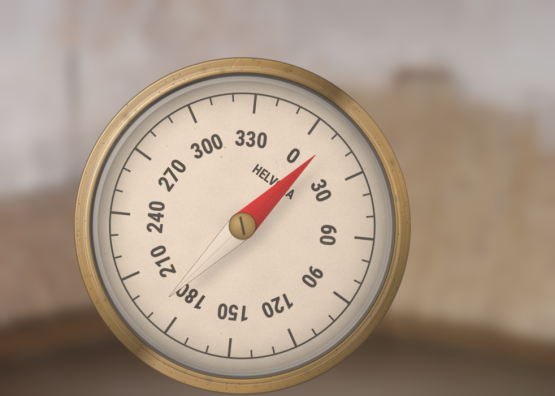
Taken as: 10
